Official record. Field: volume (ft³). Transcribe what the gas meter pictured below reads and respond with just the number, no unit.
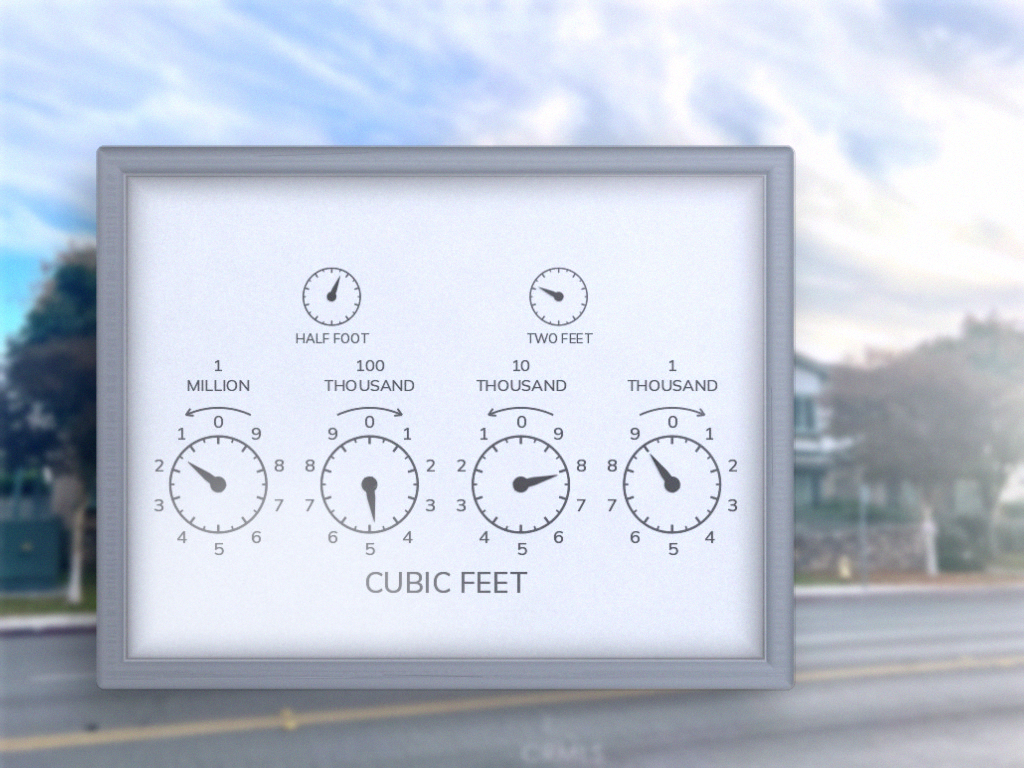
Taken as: 147900
